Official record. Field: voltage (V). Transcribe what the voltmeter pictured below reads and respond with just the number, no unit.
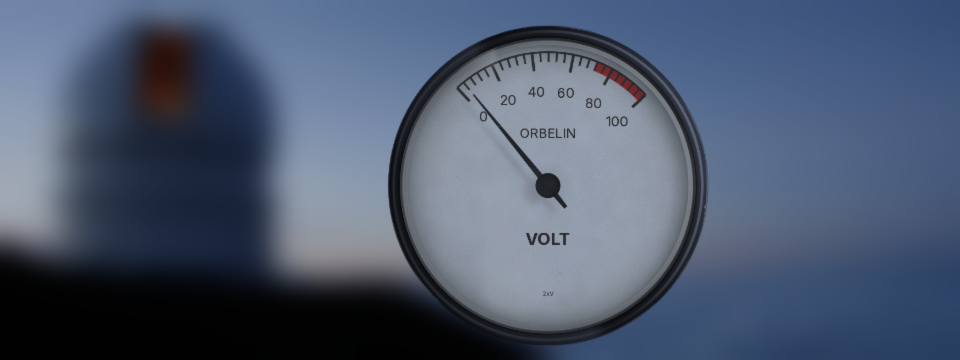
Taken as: 4
